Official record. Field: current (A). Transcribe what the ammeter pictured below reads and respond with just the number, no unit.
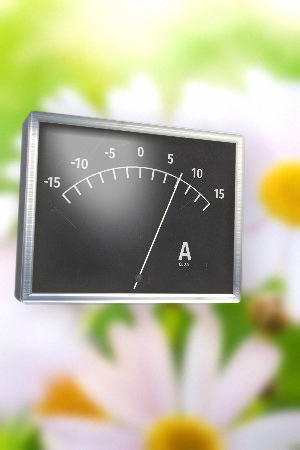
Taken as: 7.5
